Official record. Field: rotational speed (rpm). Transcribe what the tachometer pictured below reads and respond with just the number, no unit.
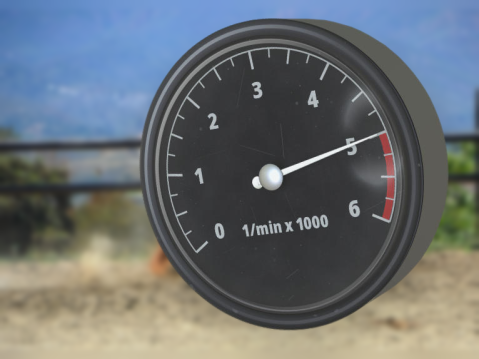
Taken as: 5000
